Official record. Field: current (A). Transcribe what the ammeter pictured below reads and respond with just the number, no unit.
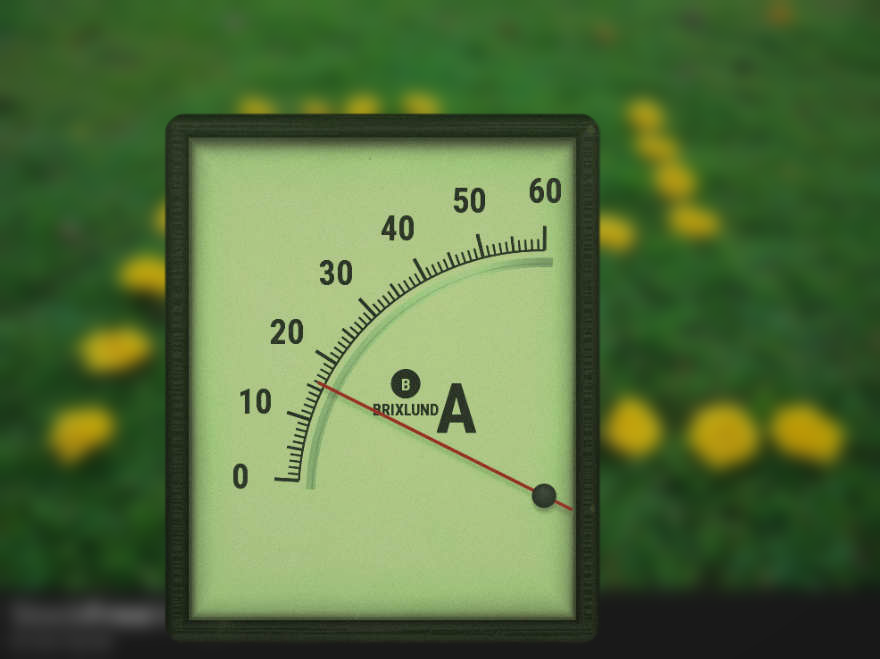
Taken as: 16
